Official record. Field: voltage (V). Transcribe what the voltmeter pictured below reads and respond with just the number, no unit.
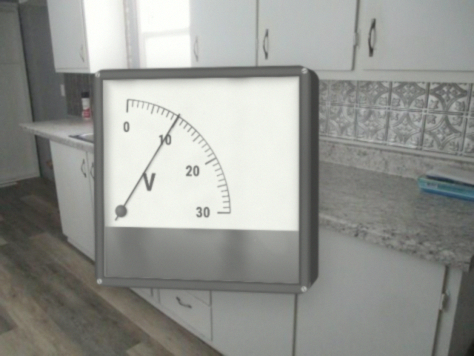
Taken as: 10
